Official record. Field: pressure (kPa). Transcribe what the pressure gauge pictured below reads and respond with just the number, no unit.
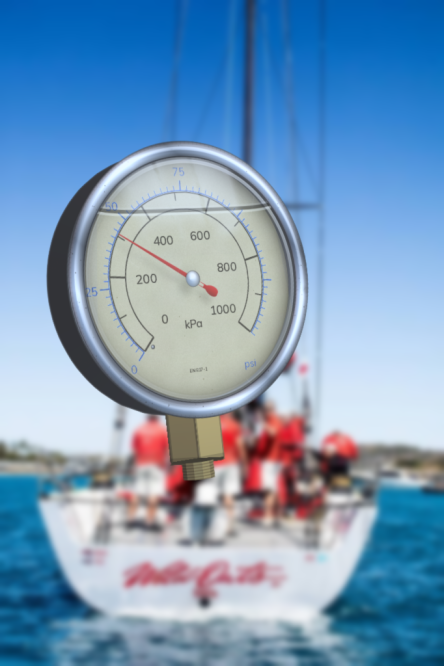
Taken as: 300
